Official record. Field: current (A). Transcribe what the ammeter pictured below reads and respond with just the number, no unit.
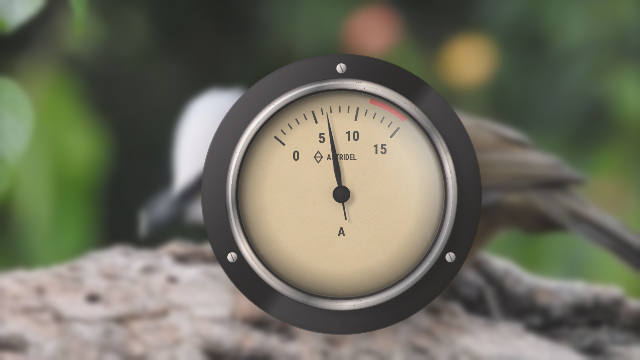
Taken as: 6.5
